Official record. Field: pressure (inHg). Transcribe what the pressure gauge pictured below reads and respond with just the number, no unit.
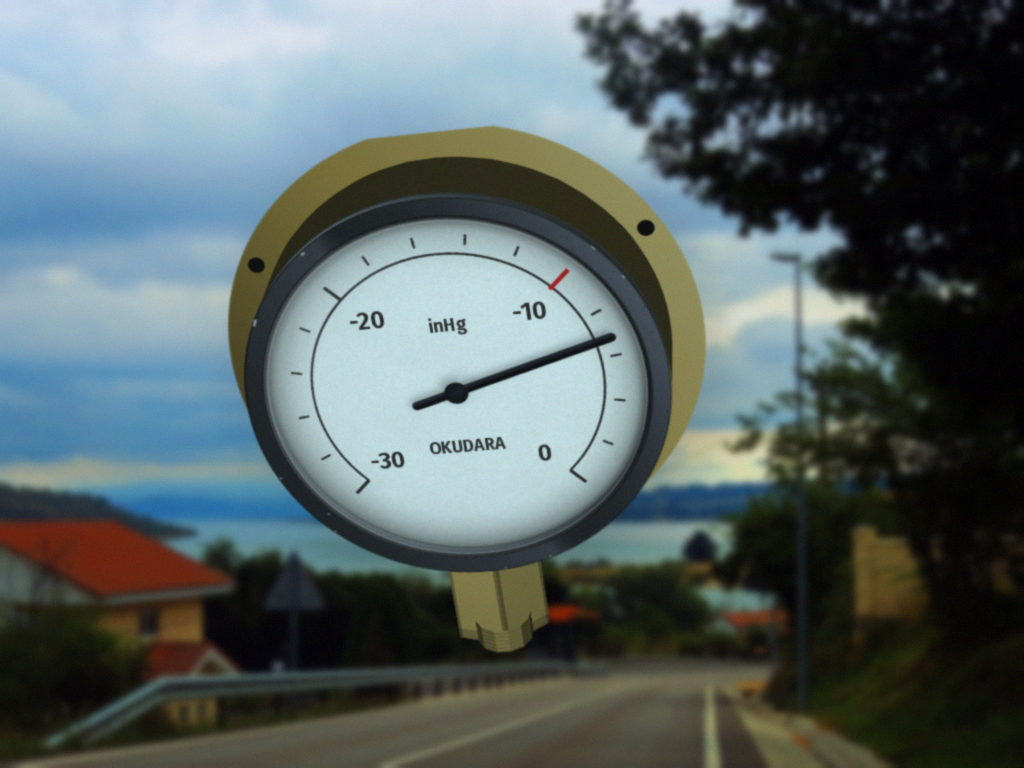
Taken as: -7
